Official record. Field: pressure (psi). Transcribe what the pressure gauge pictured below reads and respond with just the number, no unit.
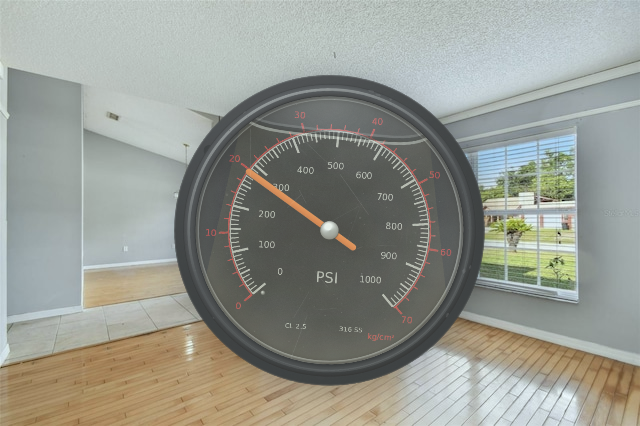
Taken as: 280
